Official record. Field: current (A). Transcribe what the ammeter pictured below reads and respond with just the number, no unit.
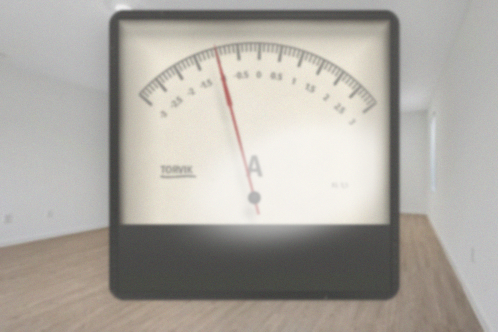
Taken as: -1
